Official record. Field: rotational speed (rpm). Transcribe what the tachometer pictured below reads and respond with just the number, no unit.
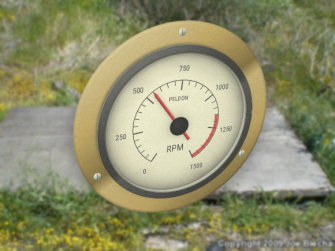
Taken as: 550
